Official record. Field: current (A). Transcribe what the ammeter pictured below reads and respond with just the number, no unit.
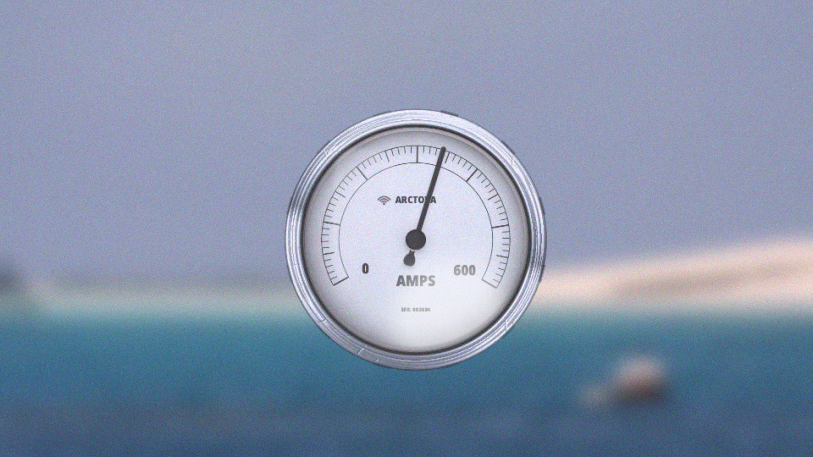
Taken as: 340
